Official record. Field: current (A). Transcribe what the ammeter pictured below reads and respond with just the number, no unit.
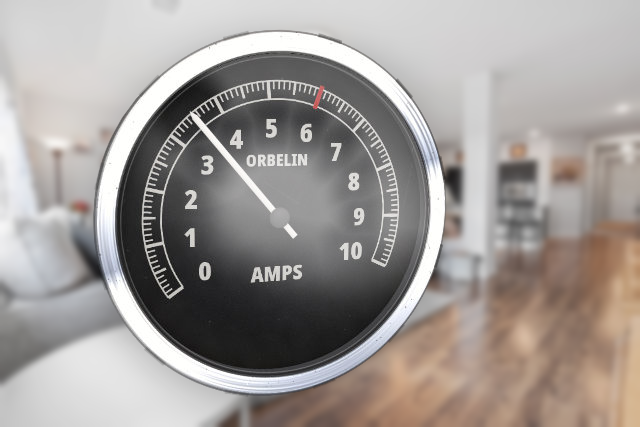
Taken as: 3.5
